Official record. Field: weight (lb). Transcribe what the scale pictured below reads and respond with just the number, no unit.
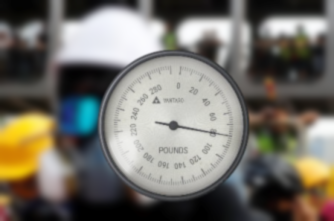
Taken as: 80
